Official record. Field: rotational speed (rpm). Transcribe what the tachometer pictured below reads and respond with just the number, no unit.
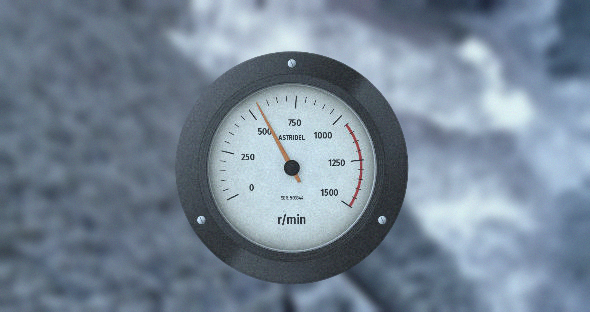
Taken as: 550
